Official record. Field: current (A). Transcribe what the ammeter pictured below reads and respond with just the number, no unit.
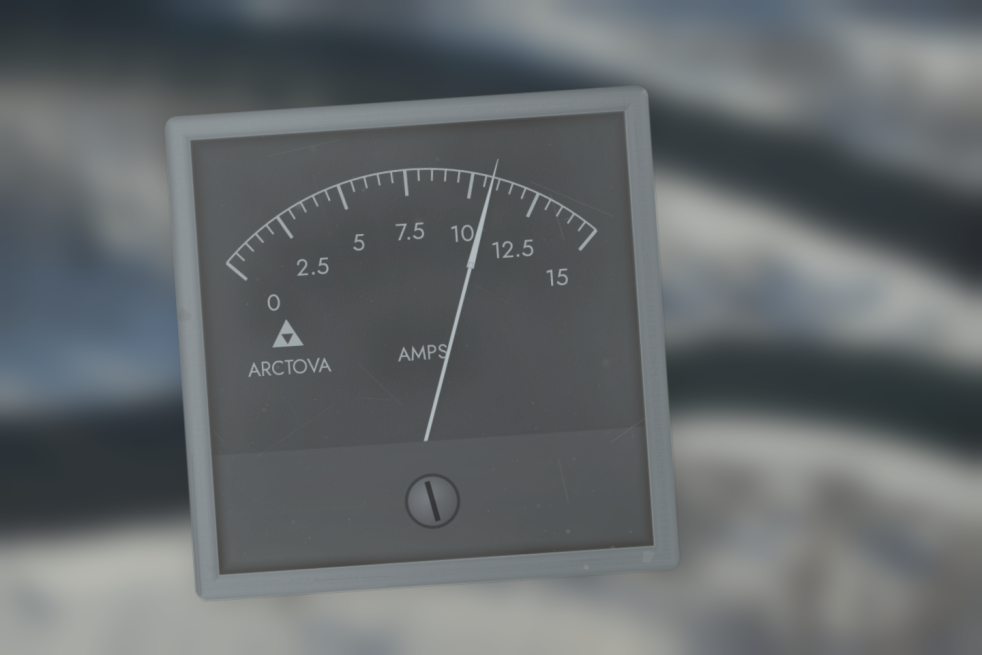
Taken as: 10.75
